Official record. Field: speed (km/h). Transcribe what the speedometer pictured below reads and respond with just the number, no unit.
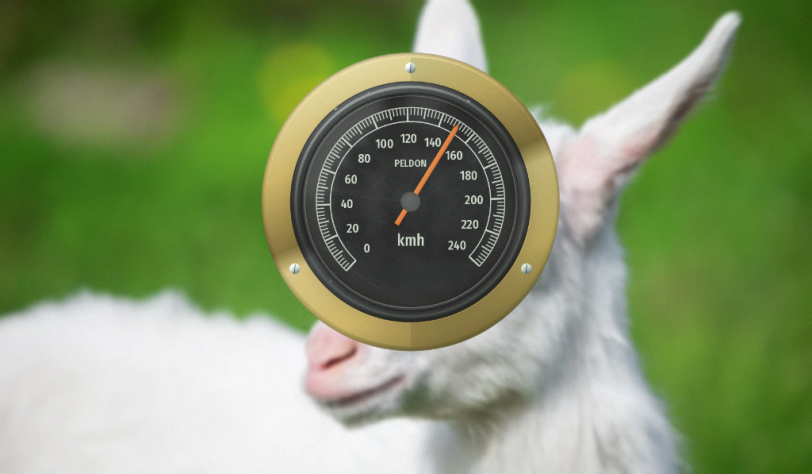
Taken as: 150
